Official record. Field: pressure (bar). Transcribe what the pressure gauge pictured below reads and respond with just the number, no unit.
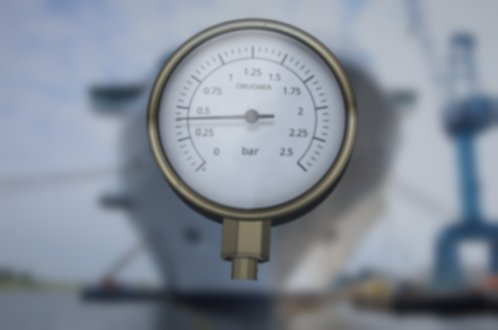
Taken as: 0.4
